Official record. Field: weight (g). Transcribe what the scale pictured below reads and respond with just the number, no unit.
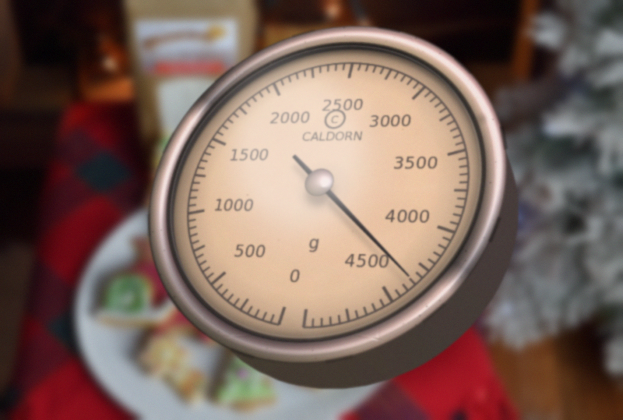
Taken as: 4350
